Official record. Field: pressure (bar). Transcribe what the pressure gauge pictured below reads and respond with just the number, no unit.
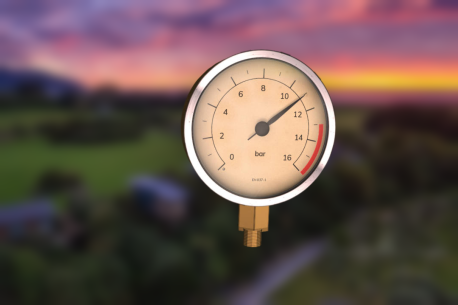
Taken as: 11
